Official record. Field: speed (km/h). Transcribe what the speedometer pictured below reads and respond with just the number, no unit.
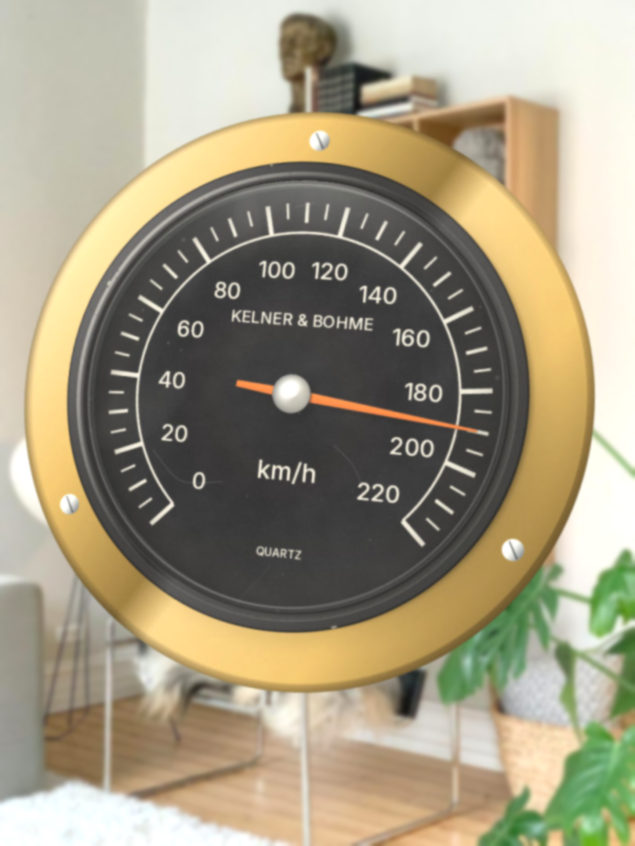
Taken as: 190
